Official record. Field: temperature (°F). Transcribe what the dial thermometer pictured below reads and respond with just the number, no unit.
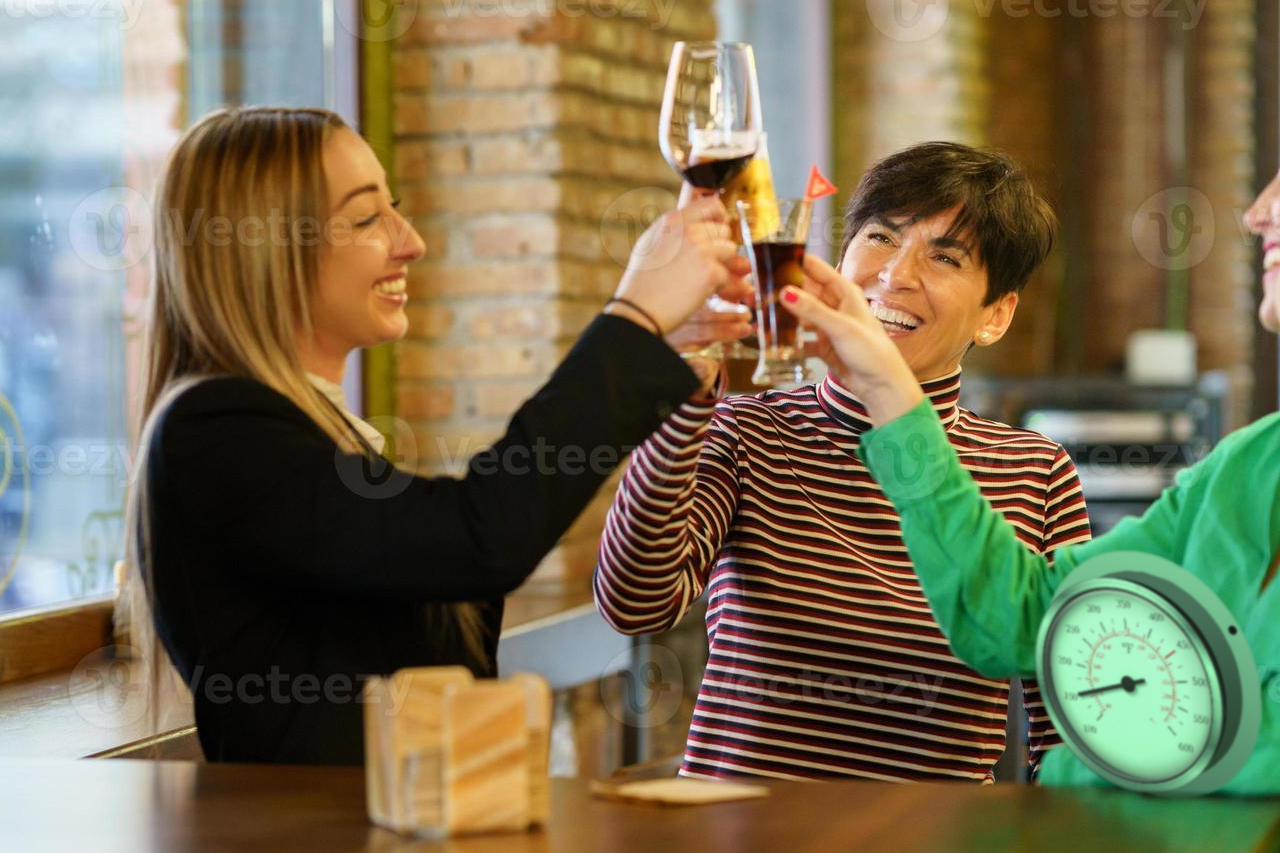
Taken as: 150
